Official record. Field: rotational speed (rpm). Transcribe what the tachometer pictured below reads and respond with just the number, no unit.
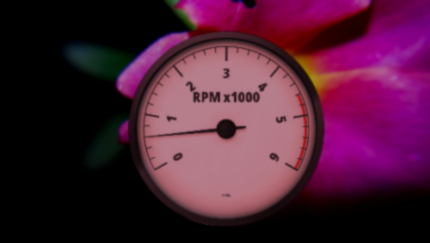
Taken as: 600
